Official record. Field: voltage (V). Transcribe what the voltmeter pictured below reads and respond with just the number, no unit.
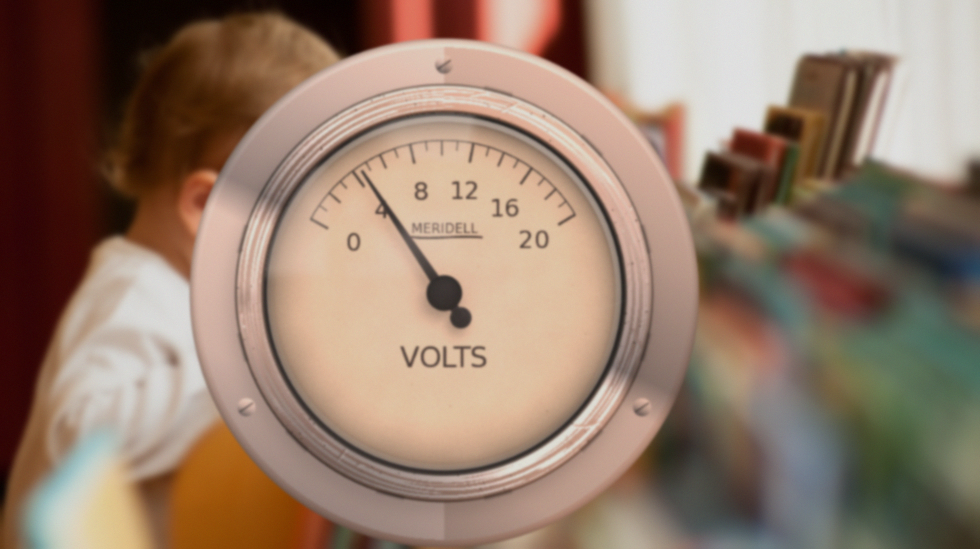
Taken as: 4.5
